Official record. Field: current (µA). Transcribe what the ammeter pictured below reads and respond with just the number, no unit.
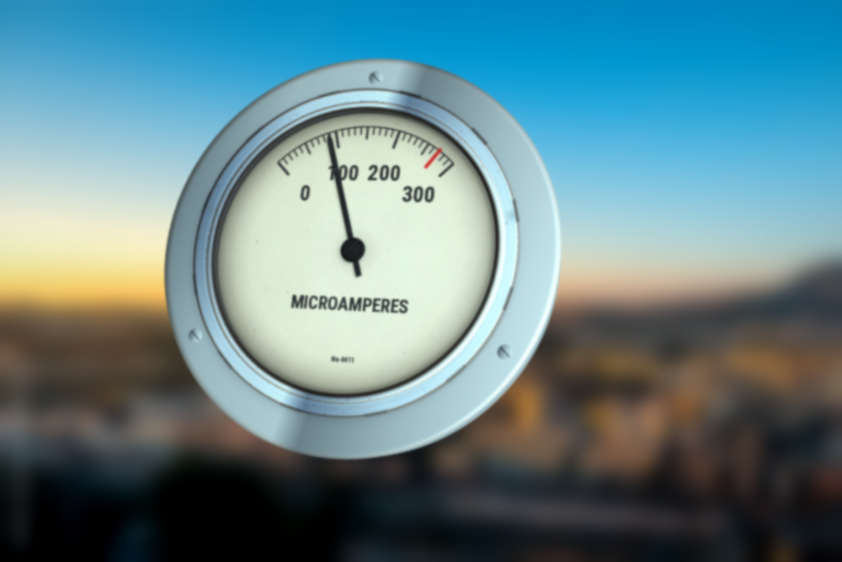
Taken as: 90
